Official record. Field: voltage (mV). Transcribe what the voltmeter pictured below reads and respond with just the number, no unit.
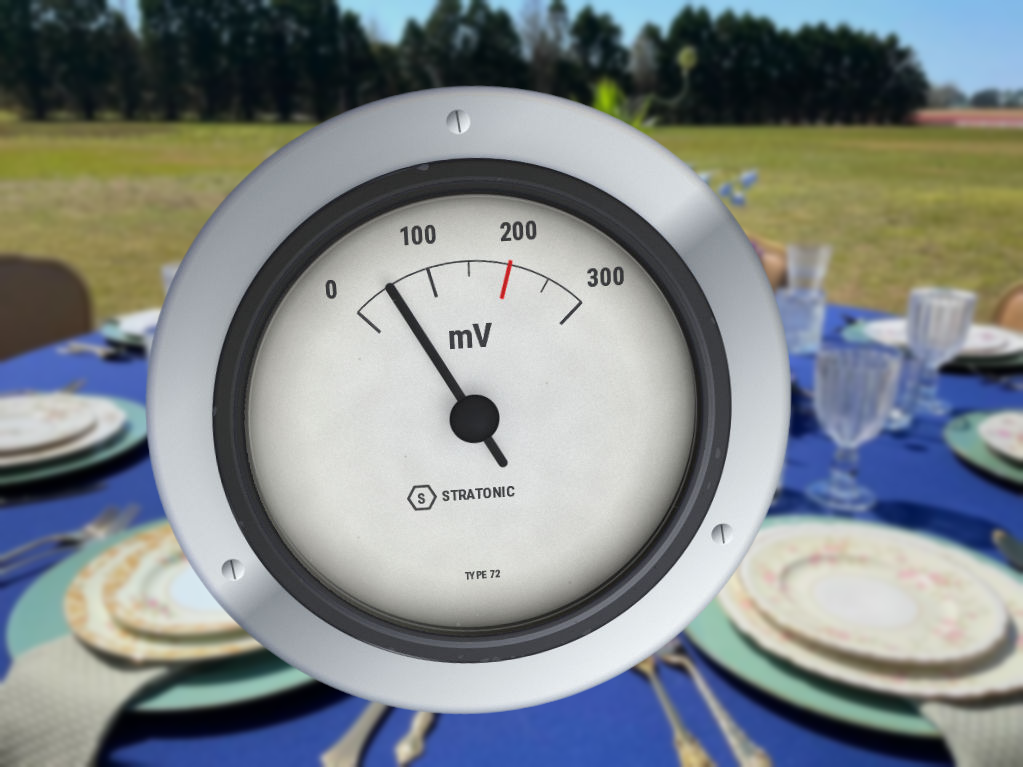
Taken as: 50
